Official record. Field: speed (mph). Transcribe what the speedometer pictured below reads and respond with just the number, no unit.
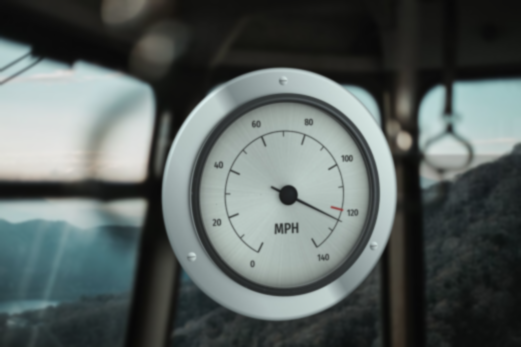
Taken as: 125
